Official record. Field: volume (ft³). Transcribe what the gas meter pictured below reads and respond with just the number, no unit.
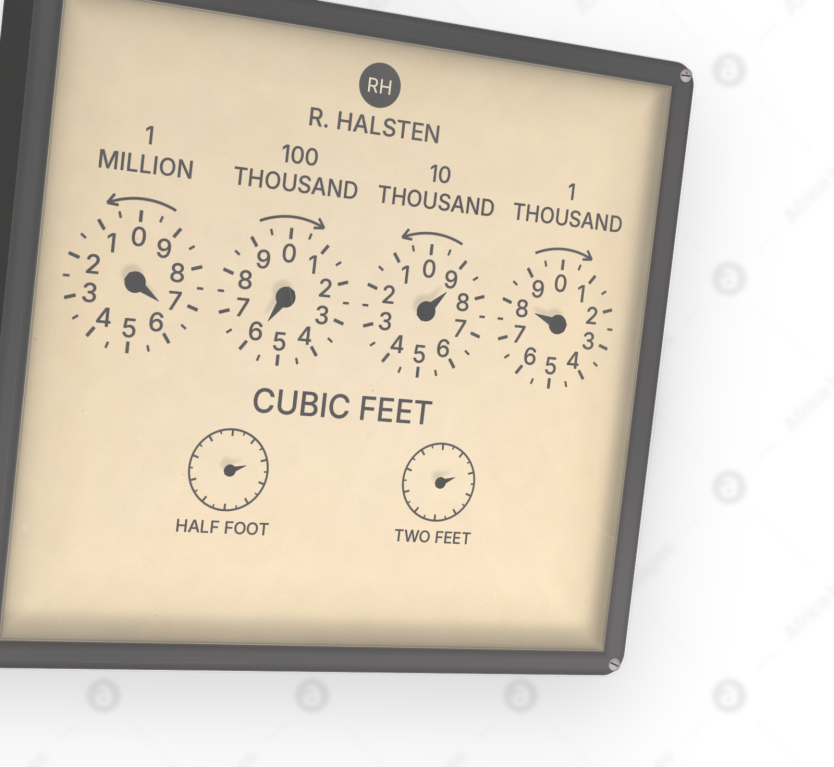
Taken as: 658800
